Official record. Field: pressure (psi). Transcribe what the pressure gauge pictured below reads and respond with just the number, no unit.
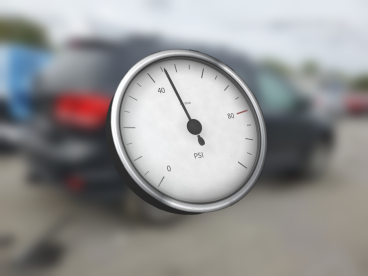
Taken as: 45
